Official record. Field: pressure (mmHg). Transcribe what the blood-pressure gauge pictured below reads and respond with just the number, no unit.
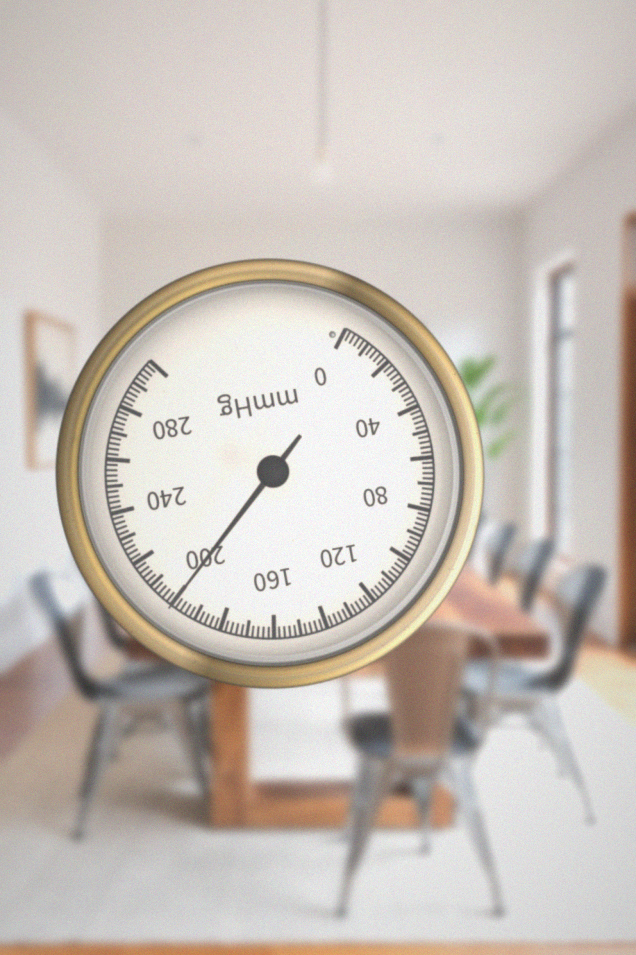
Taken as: 200
